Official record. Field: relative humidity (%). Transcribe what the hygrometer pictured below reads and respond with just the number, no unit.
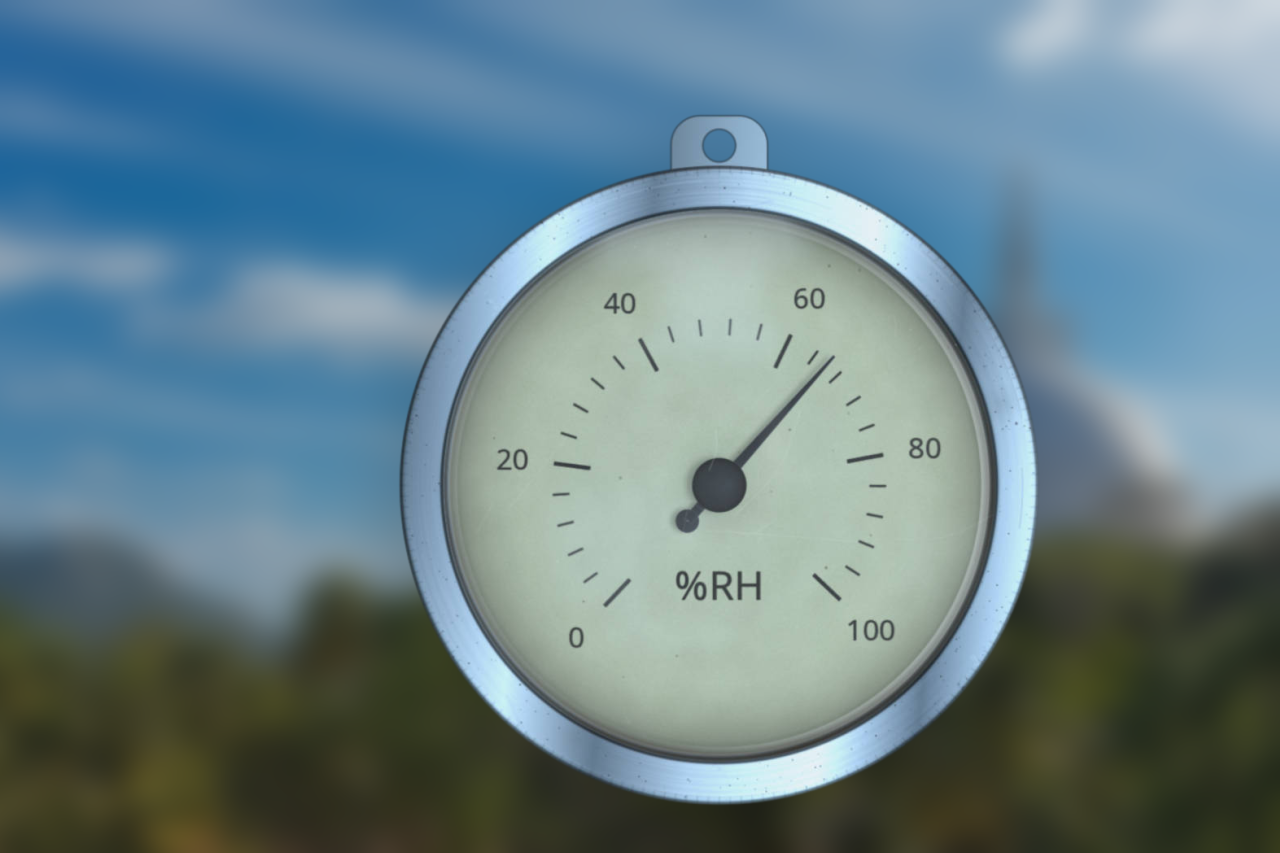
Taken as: 66
